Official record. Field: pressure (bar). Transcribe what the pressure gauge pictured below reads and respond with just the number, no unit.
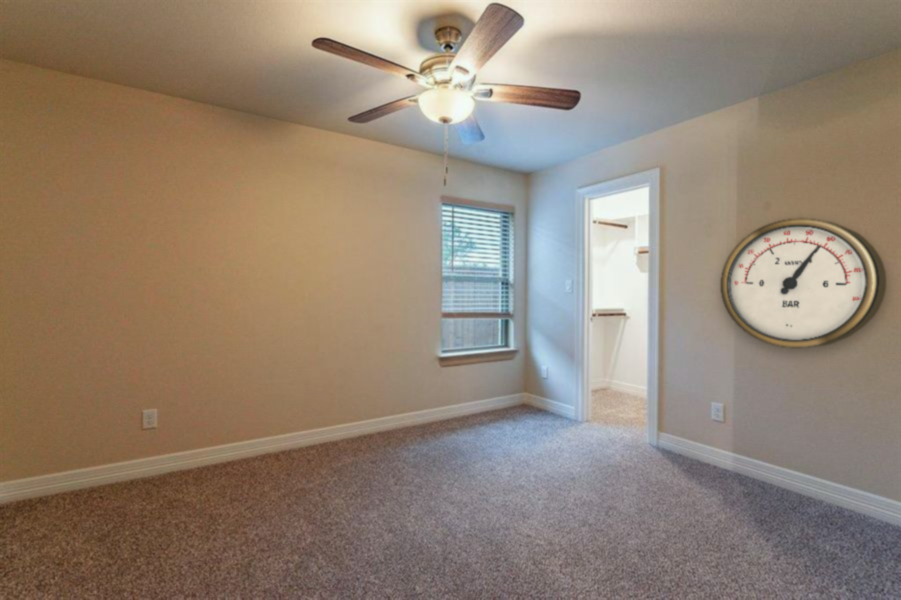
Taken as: 4
